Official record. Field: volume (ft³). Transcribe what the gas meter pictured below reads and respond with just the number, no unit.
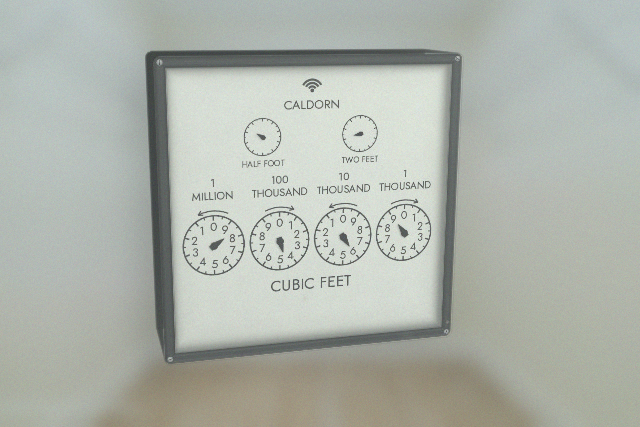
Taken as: 845900
